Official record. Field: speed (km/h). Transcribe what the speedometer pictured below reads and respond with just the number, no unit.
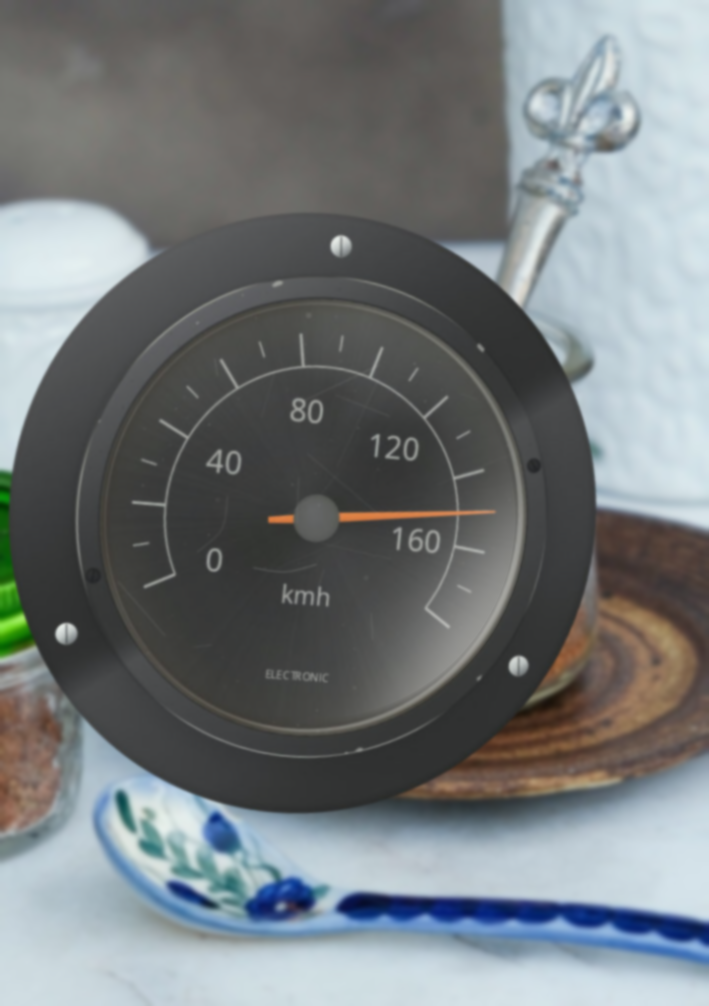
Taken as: 150
